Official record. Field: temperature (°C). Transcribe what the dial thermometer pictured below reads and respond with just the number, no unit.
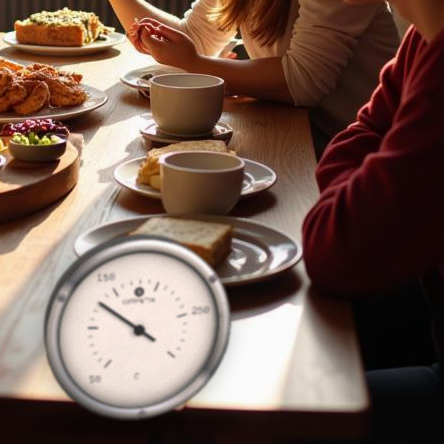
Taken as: 130
